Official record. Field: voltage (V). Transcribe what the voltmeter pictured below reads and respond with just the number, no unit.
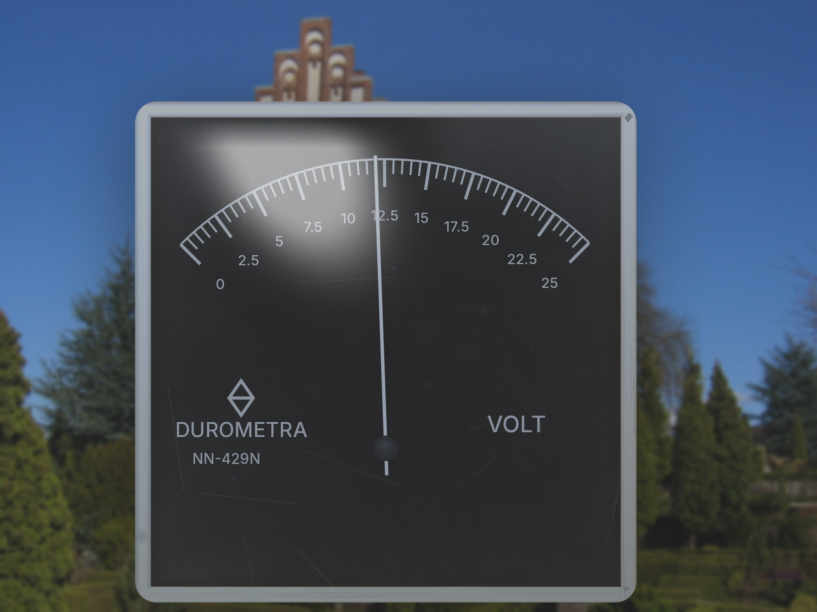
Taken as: 12
